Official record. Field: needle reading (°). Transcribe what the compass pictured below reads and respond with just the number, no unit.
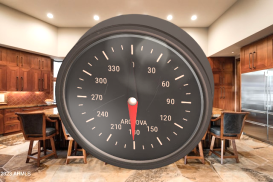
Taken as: 180
